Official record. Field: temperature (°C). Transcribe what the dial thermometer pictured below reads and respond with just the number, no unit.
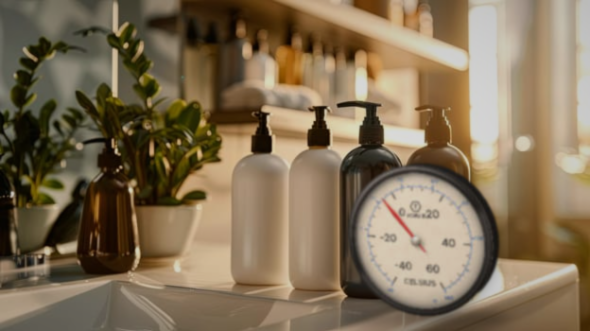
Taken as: -4
